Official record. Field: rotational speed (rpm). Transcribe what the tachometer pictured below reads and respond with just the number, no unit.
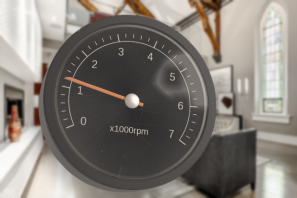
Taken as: 1200
